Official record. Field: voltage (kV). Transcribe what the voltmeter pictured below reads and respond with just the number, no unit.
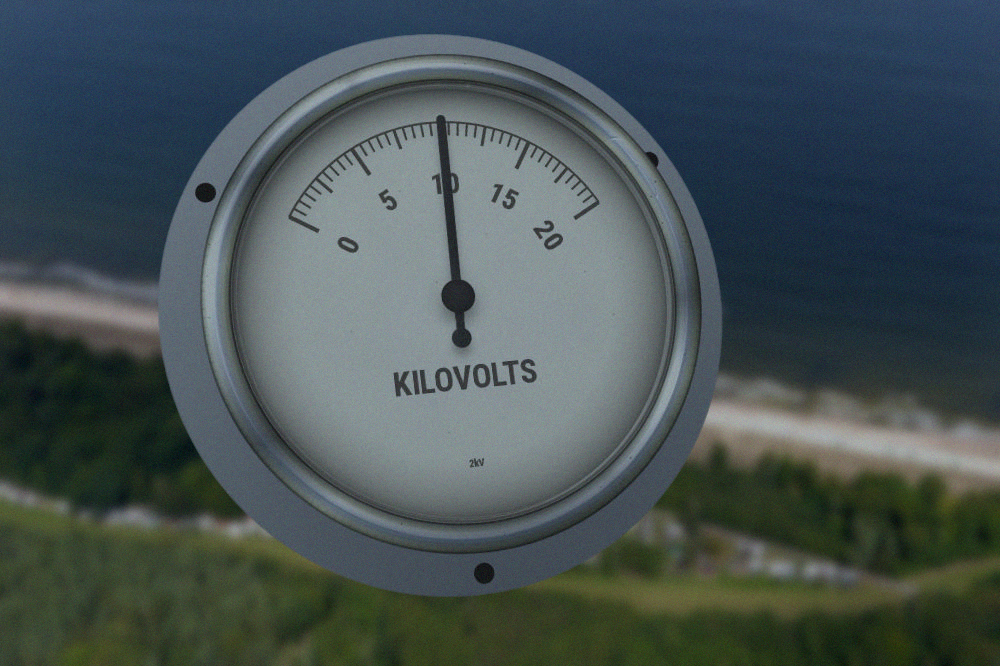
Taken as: 10
